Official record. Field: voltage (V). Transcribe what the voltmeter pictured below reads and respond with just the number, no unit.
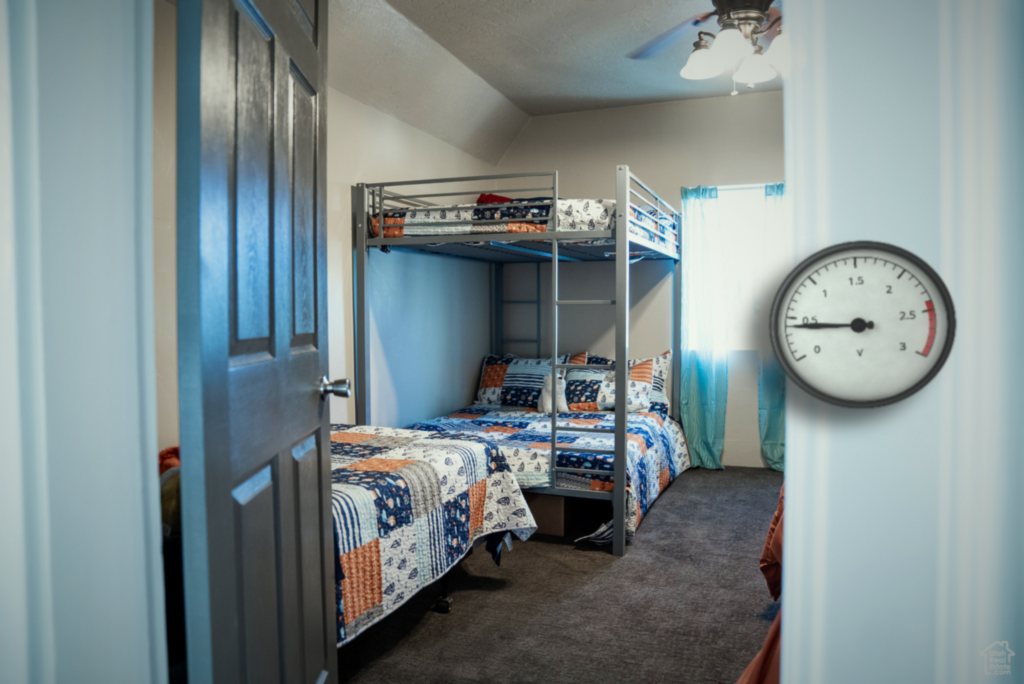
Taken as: 0.4
